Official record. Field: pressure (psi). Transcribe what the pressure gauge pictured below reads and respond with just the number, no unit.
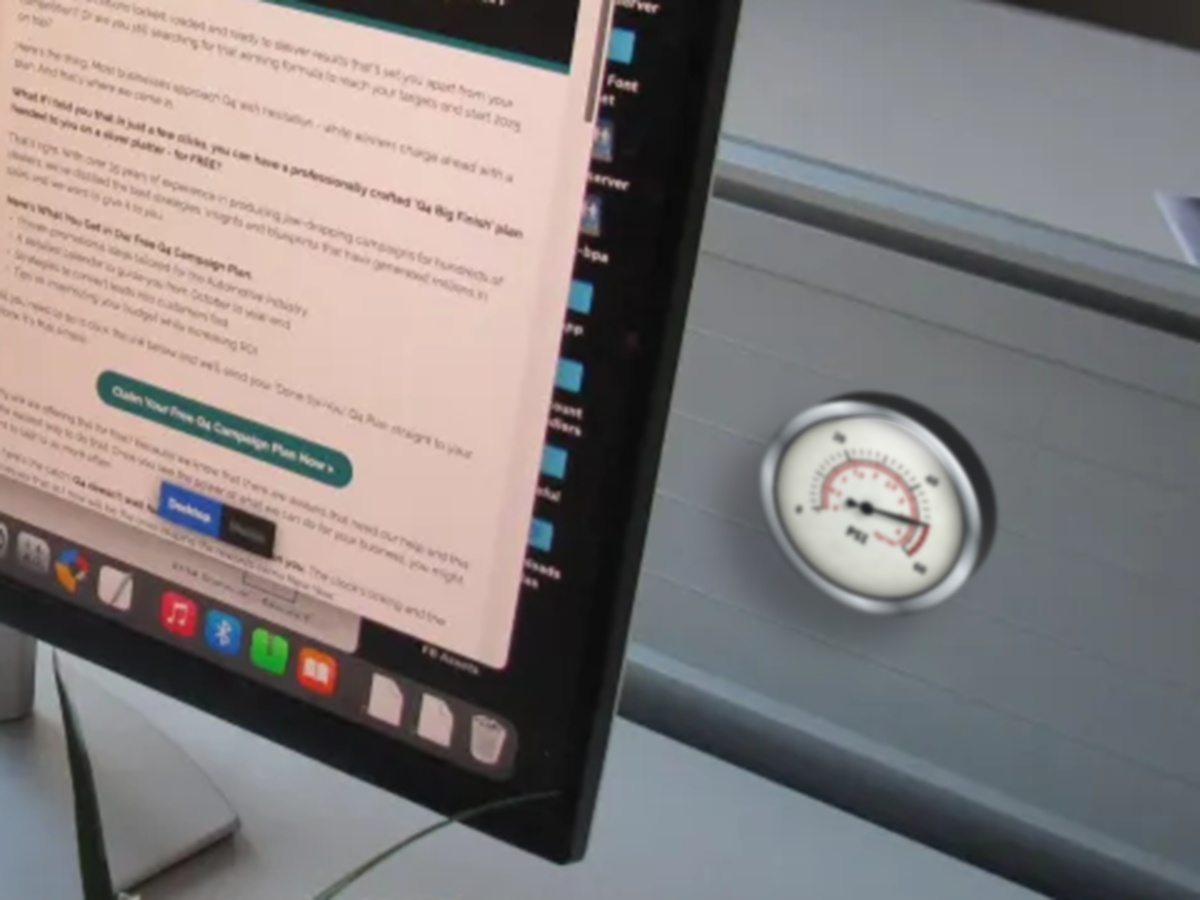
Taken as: 50
